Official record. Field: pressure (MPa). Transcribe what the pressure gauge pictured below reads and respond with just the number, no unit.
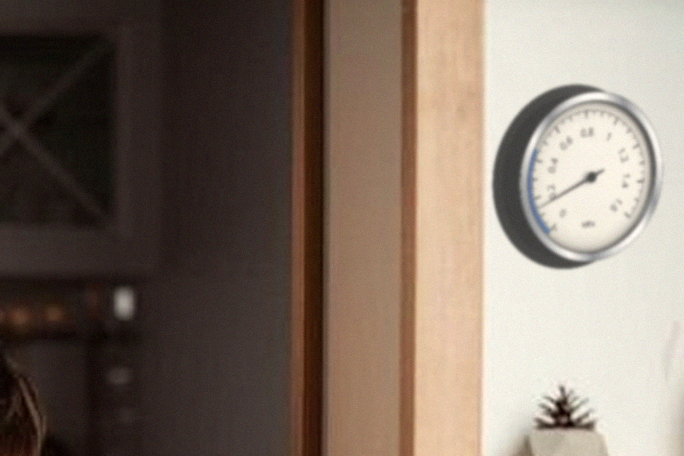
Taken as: 0.15
